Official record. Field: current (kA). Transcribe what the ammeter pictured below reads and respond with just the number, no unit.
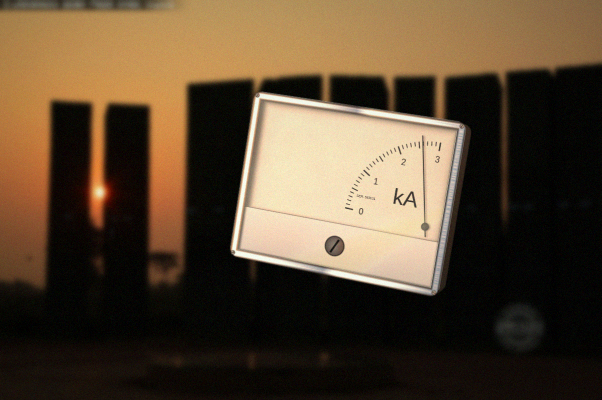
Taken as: 2.6
